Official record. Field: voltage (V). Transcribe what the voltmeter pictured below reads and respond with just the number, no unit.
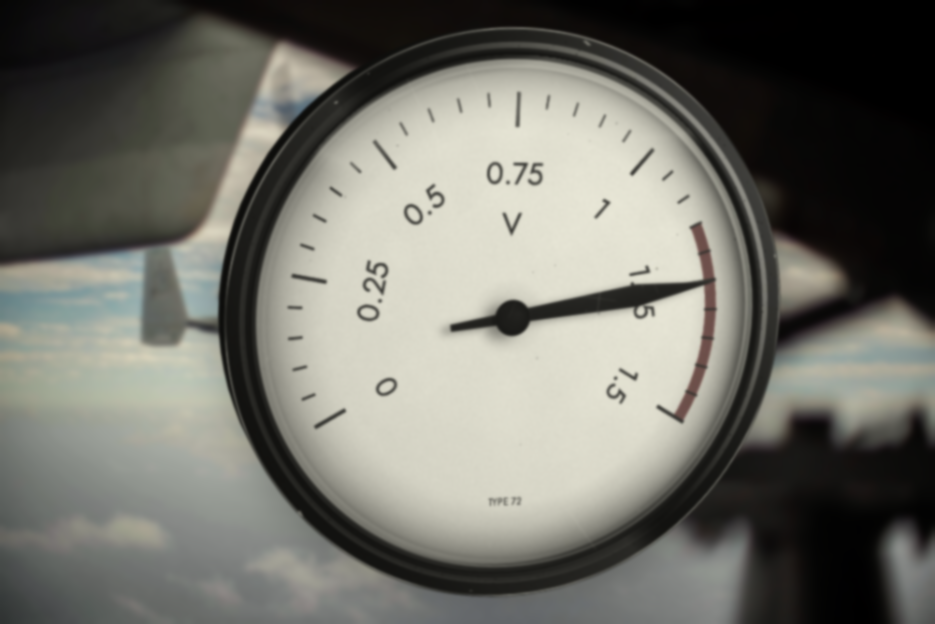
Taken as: 1.25
